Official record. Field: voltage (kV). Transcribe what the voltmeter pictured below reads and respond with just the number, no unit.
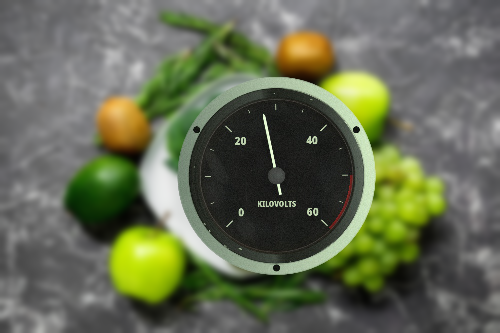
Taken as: 27.5
